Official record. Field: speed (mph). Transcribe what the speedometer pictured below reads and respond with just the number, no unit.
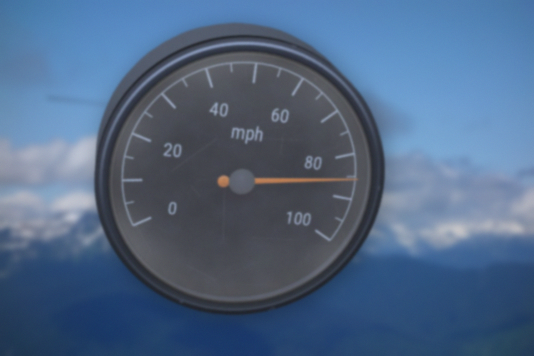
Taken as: 85
